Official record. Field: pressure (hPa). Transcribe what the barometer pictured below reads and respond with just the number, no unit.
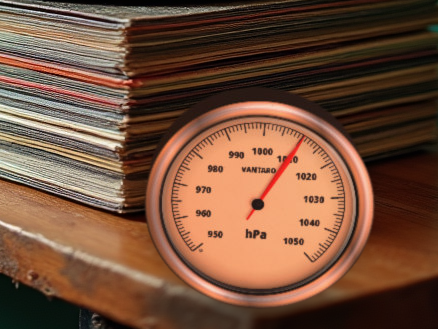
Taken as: 1010
